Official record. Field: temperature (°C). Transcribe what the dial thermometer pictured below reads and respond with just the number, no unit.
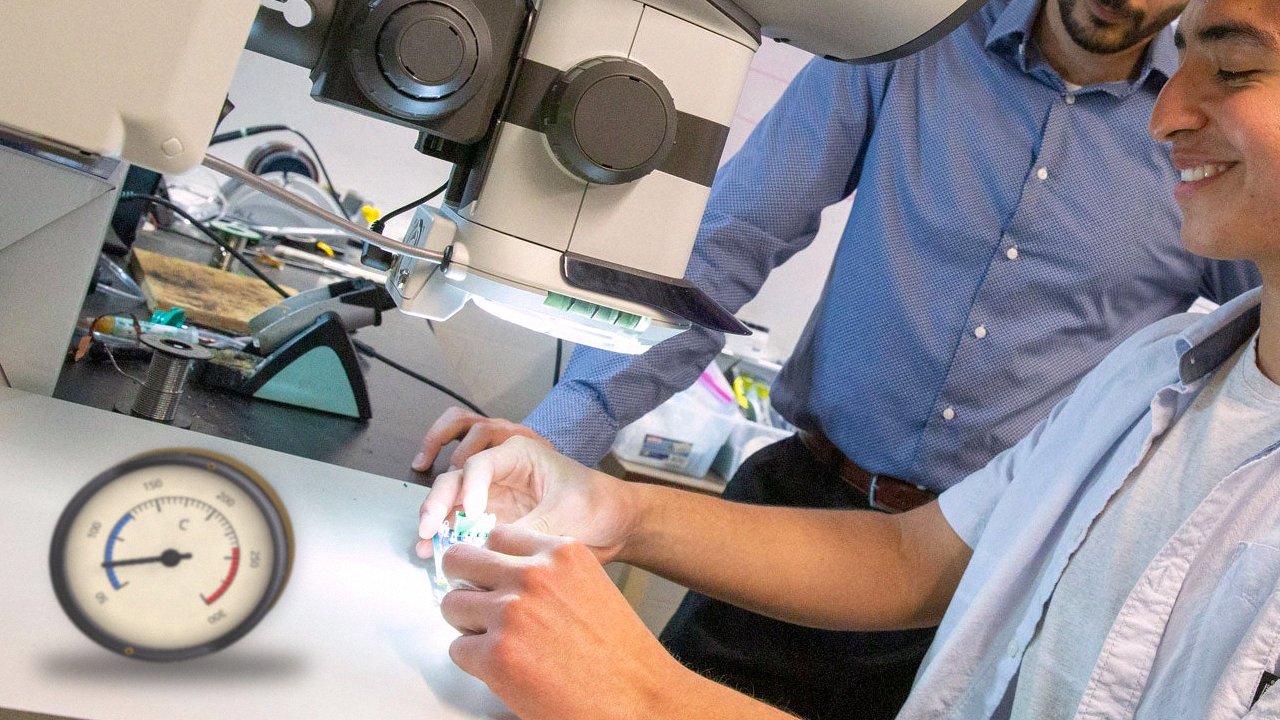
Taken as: 75
